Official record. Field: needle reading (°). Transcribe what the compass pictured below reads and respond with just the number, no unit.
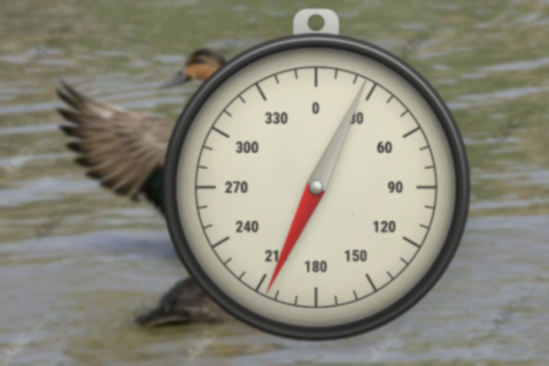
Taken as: 205
